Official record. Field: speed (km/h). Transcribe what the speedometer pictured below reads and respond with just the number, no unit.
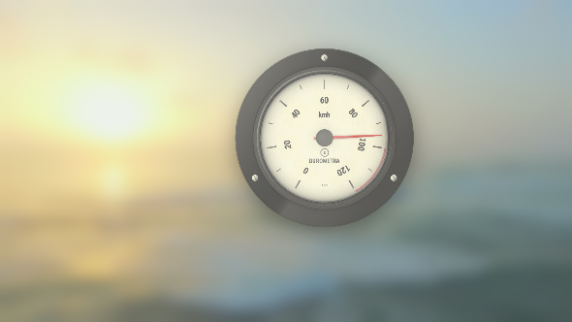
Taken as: 95
